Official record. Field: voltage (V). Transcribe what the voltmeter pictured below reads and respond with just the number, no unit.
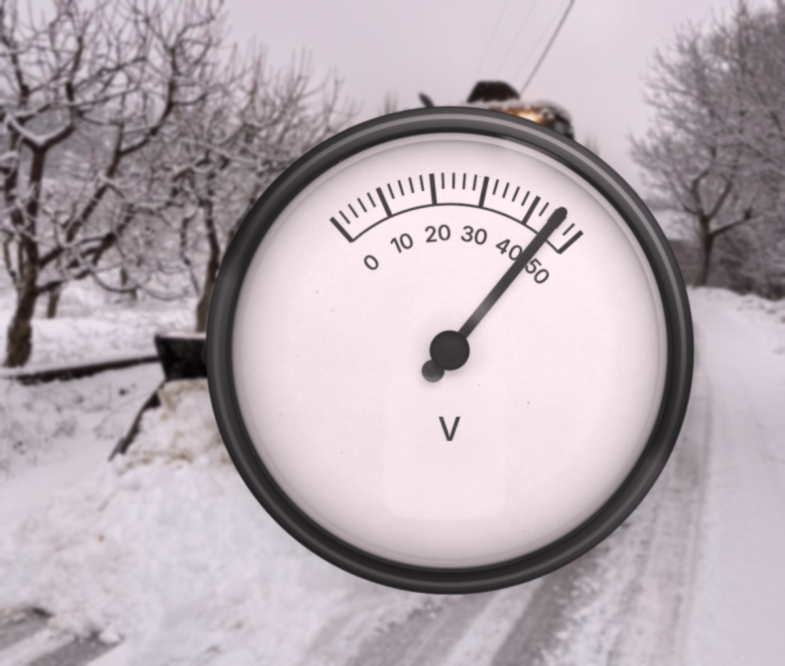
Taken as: 45
